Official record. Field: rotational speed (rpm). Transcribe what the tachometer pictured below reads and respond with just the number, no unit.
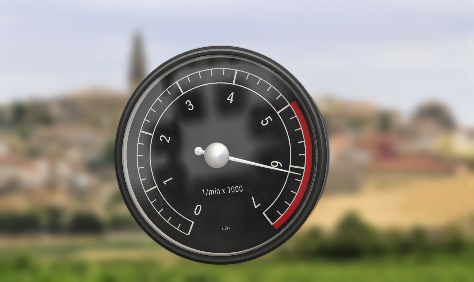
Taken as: 6100
